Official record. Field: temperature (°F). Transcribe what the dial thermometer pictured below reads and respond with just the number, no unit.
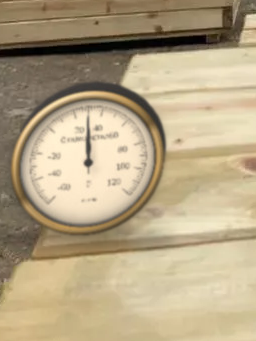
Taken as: 30
